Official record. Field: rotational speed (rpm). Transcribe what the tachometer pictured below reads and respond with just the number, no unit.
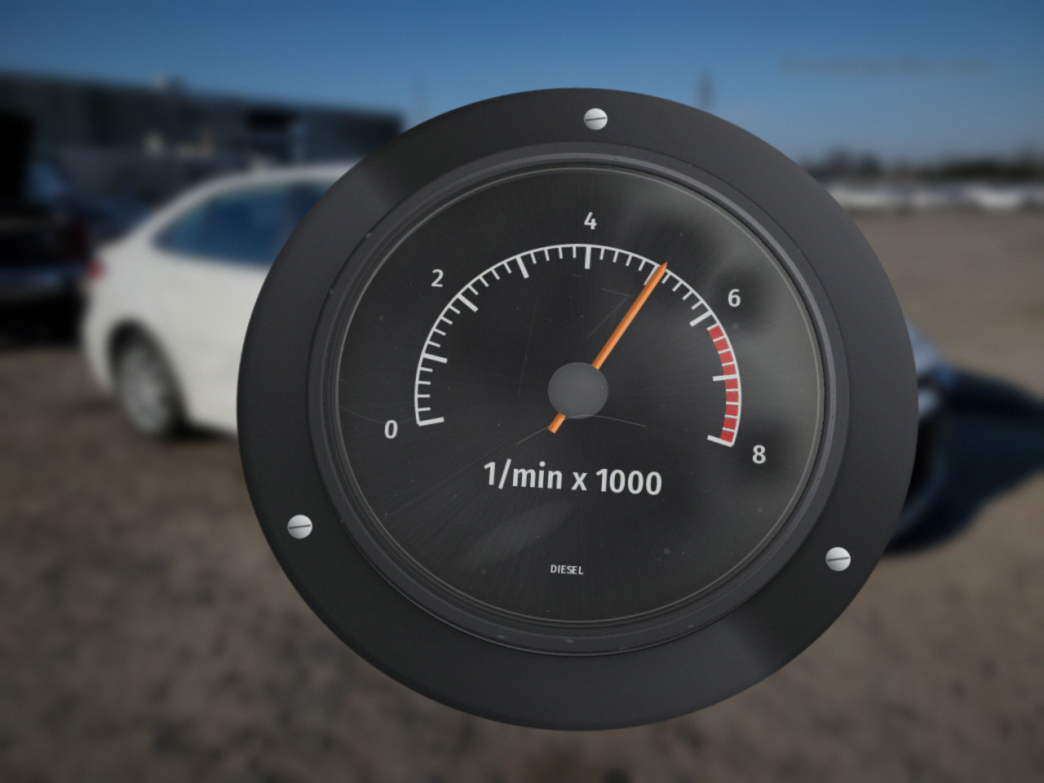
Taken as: 5100
